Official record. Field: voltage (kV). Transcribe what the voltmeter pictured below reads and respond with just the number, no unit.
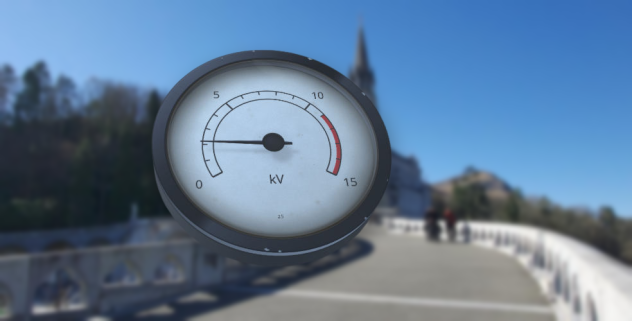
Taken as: 2
